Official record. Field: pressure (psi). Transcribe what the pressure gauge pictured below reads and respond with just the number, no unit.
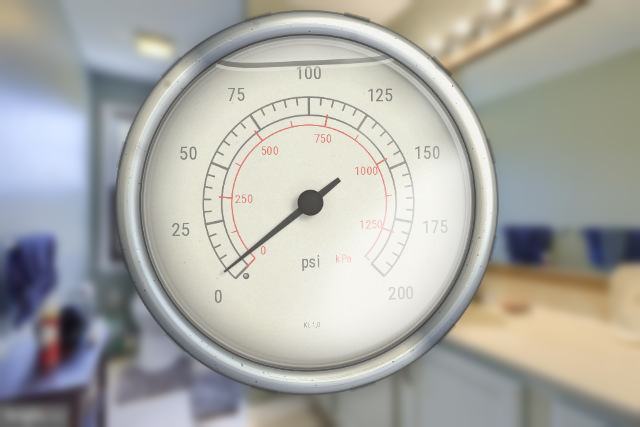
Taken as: 5
